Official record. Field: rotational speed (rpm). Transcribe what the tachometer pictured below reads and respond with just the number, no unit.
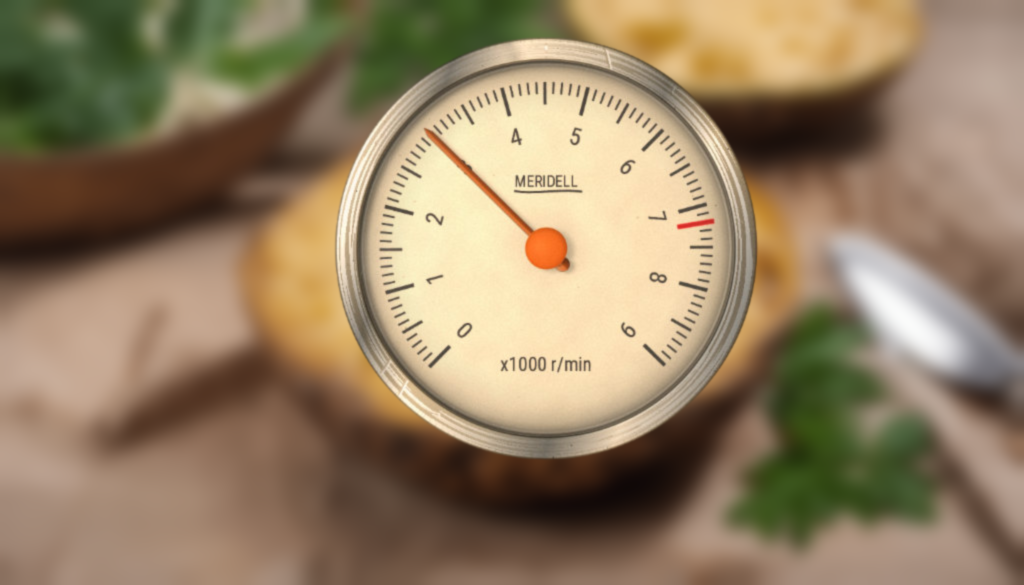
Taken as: 3000
